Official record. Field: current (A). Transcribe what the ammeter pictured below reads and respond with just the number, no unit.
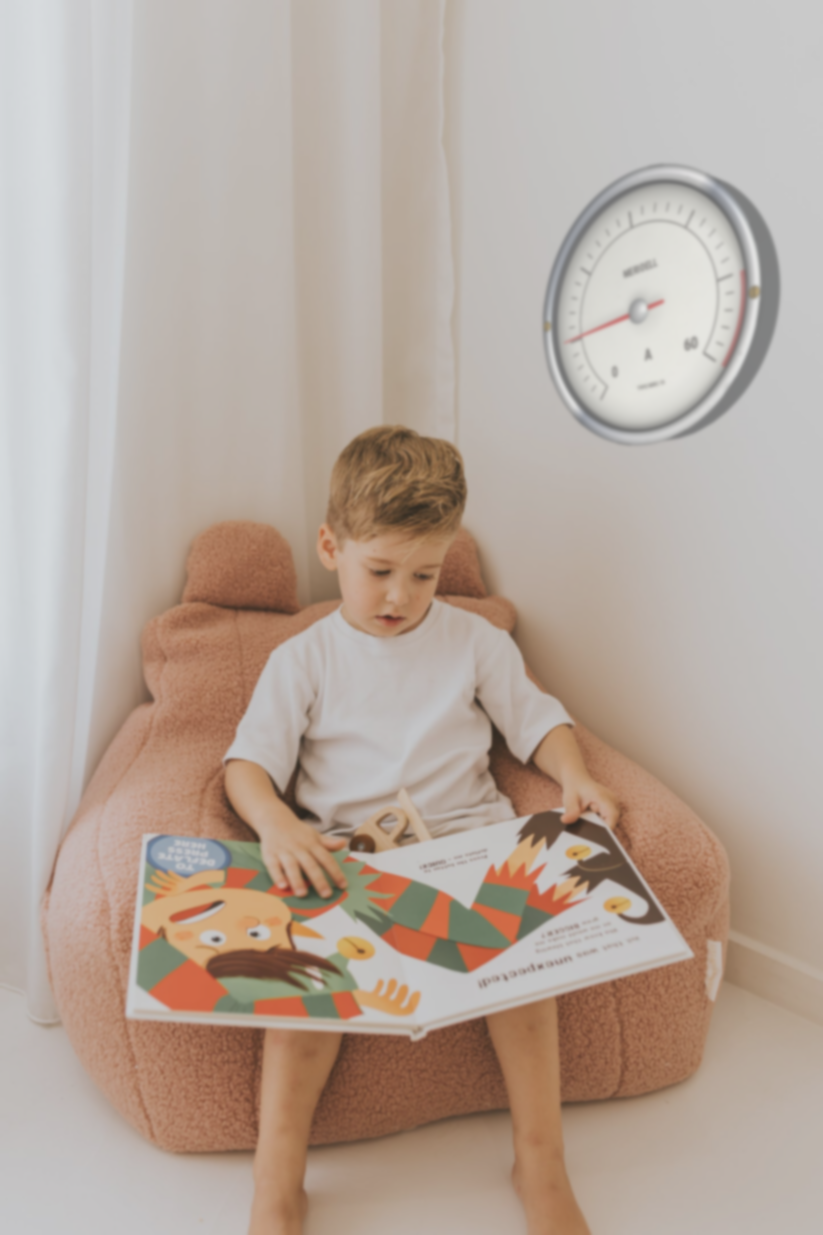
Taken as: 10
